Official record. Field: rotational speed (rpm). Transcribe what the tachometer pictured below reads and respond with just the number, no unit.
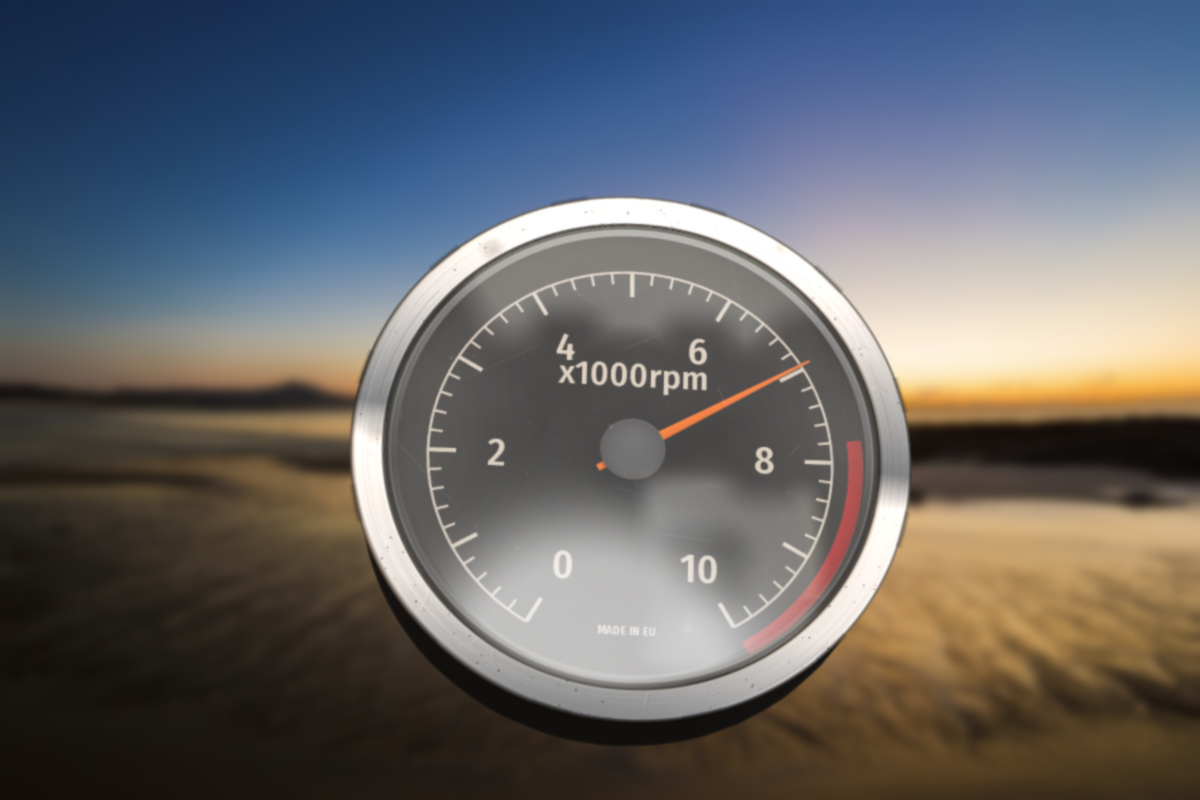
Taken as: 7000
